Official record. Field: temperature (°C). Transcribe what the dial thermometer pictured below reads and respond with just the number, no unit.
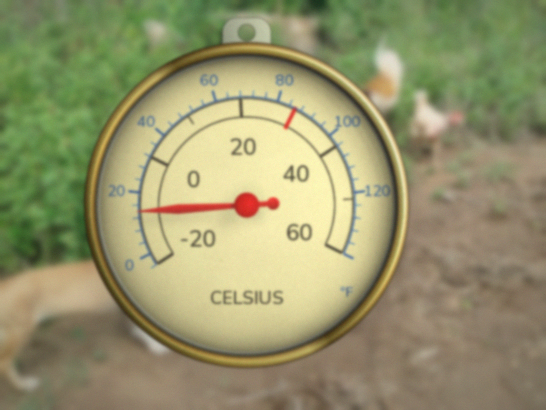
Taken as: -10
